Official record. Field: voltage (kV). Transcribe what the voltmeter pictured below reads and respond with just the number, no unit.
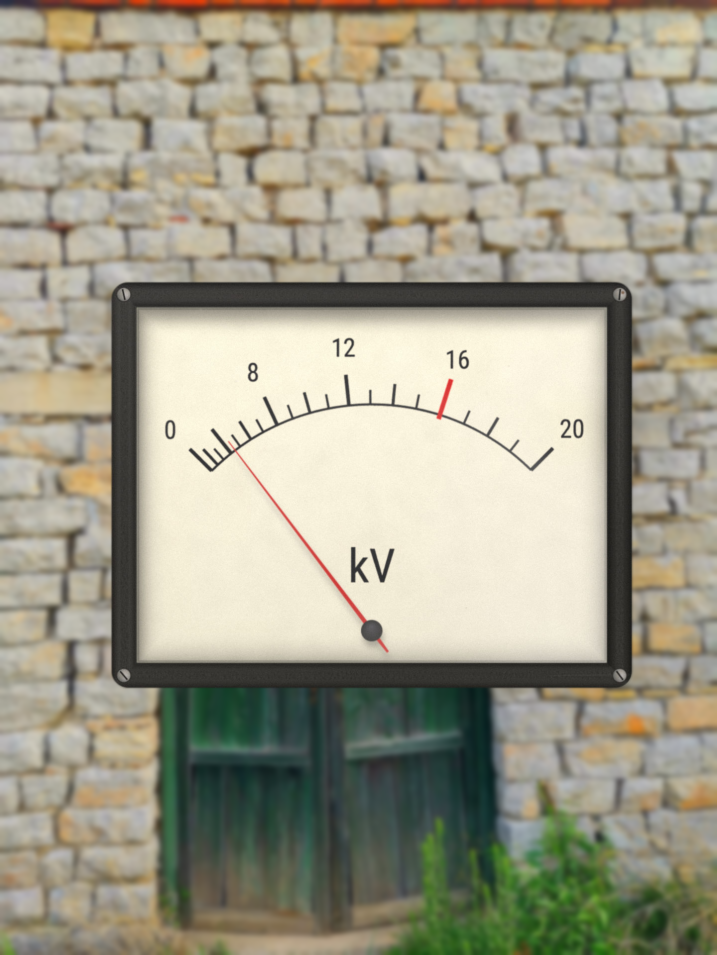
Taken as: 4.5
